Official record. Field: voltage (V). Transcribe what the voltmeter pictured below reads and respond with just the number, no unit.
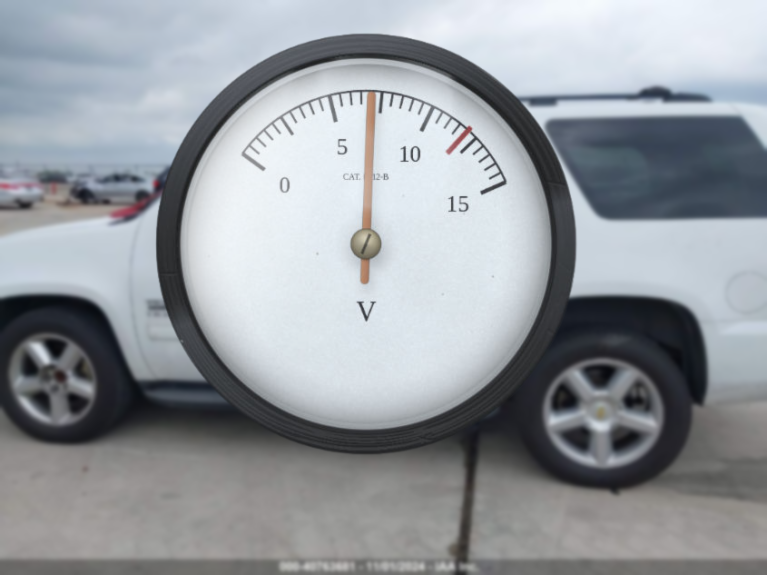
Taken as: 7
